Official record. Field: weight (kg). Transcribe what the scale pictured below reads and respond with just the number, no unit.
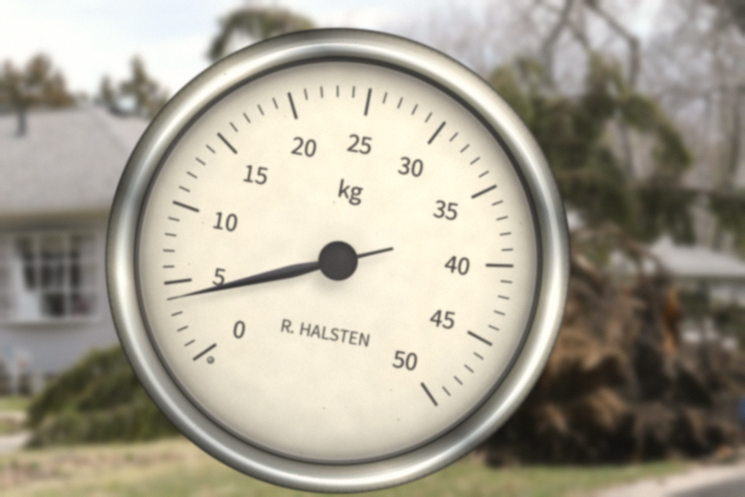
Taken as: 4
